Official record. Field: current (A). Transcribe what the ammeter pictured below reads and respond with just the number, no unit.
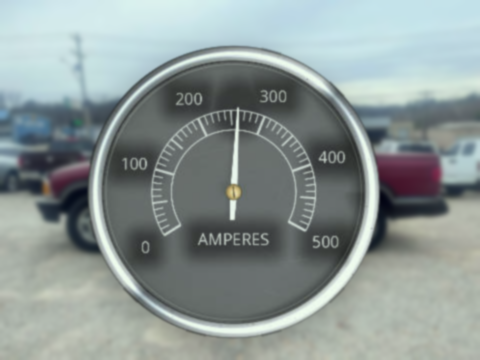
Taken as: 260
